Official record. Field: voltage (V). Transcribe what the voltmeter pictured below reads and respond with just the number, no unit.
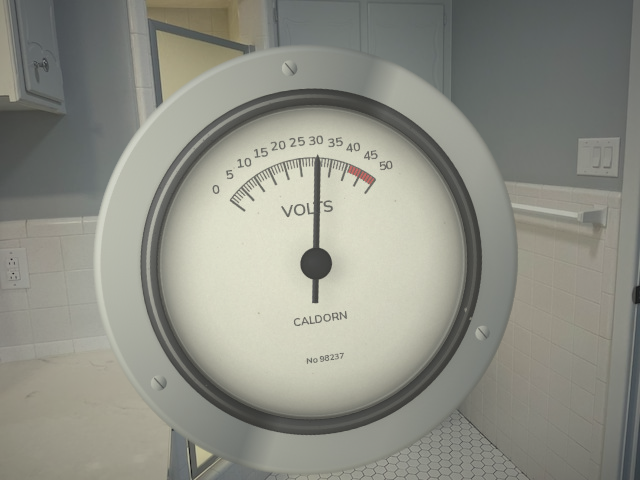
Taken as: 30
